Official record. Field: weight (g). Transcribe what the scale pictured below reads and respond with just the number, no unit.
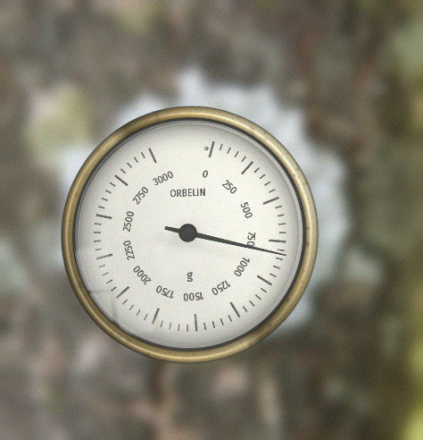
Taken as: 825
